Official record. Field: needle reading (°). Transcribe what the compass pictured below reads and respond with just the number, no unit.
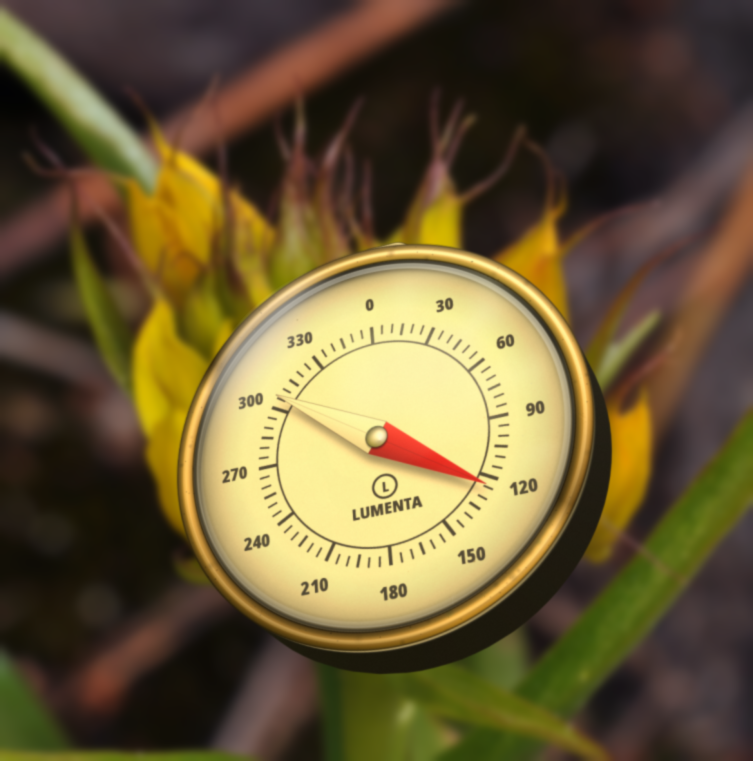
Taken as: 125
